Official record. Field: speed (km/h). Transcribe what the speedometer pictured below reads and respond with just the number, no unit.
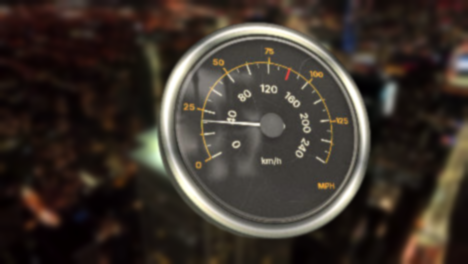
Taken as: 30
